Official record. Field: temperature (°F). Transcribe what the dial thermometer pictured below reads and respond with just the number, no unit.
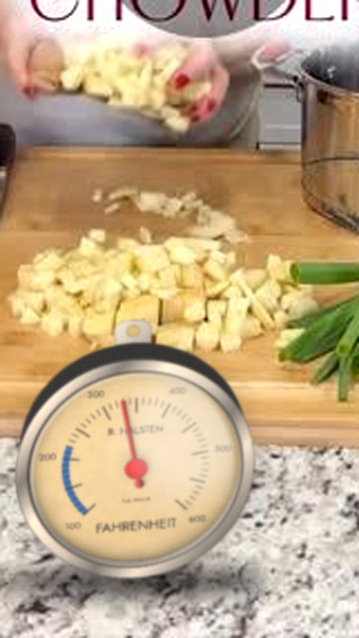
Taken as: 330
